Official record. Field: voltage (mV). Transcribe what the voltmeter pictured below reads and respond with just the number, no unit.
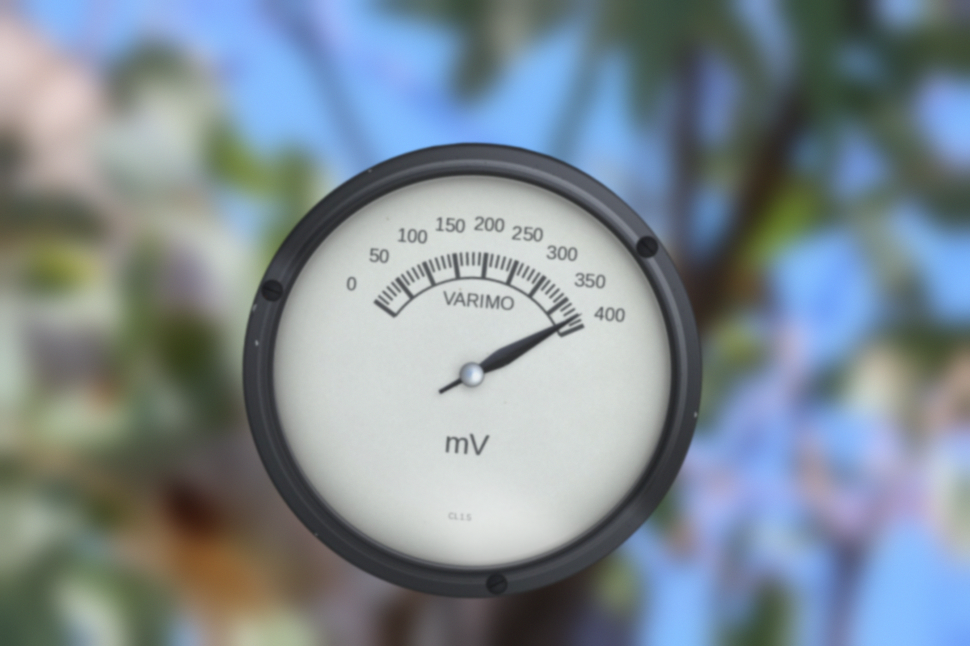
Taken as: 380
